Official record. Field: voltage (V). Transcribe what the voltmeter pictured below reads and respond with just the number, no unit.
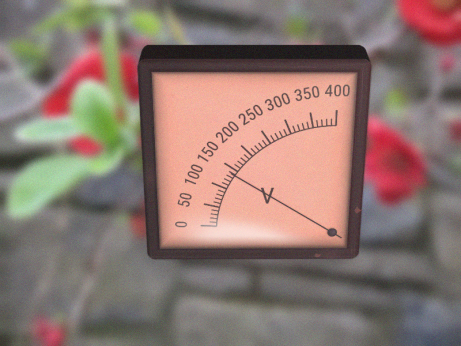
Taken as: 140
